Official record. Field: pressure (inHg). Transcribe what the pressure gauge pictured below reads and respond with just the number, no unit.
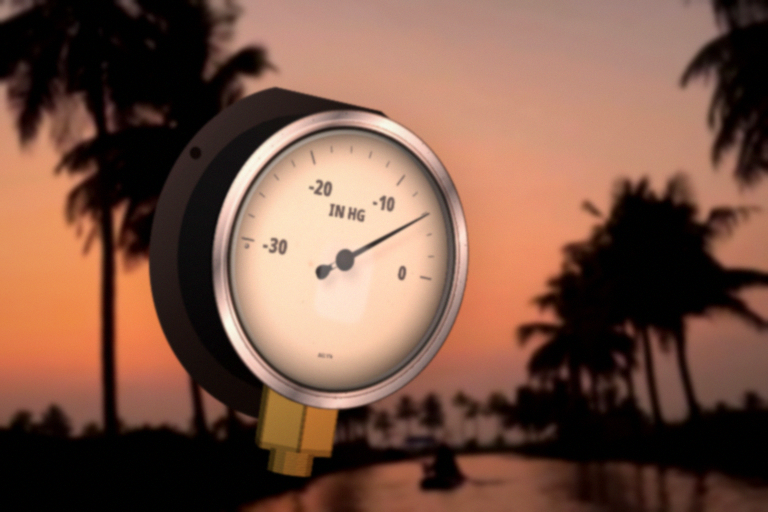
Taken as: -6
